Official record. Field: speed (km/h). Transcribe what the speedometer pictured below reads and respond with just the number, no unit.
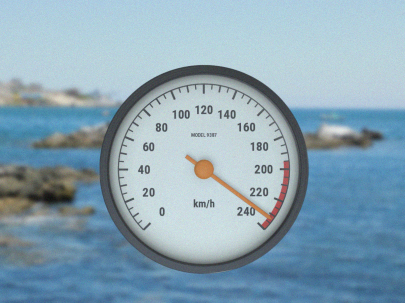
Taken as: 232.5
